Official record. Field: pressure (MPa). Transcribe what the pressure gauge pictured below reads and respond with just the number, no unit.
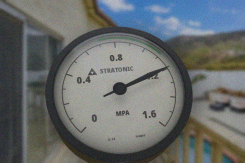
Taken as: 1.2
